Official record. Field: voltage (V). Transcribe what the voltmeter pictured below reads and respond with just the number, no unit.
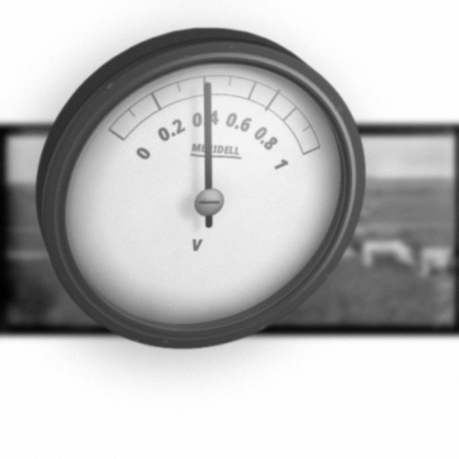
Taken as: 0.4
